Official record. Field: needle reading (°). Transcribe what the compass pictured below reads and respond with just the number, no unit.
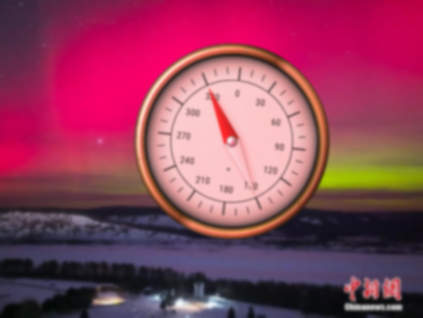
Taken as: 330
